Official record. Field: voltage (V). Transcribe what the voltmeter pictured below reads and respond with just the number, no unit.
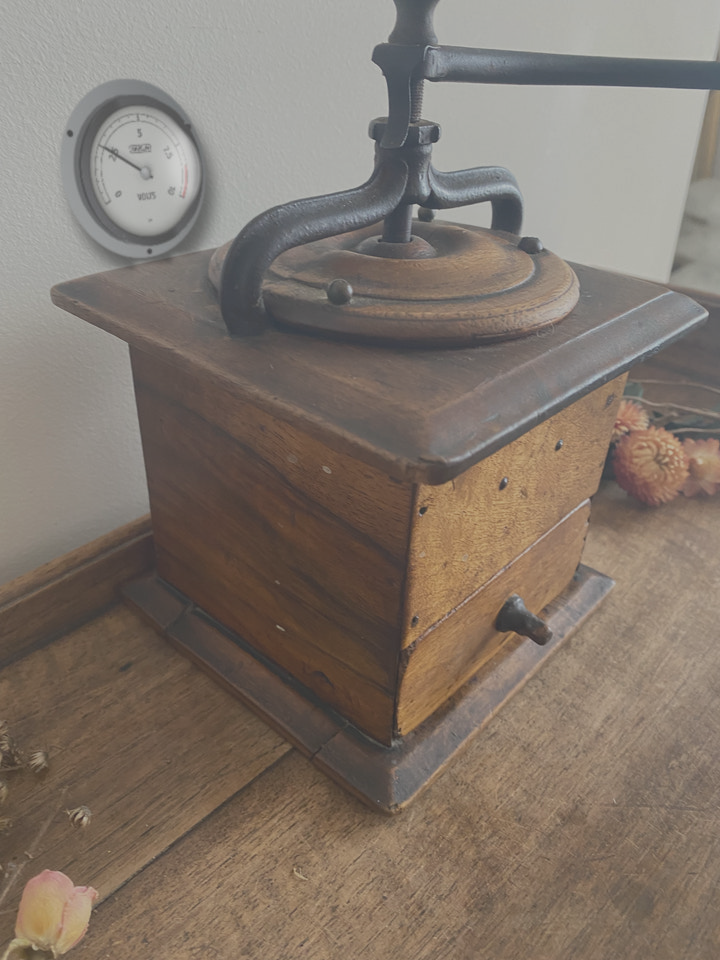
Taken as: 2.5
